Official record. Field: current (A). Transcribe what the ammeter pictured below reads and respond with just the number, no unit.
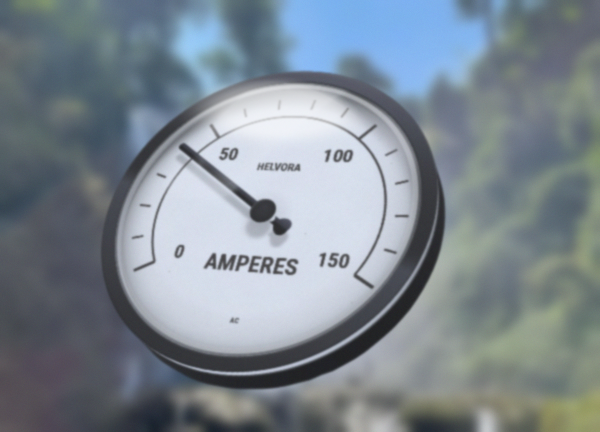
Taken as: 40
